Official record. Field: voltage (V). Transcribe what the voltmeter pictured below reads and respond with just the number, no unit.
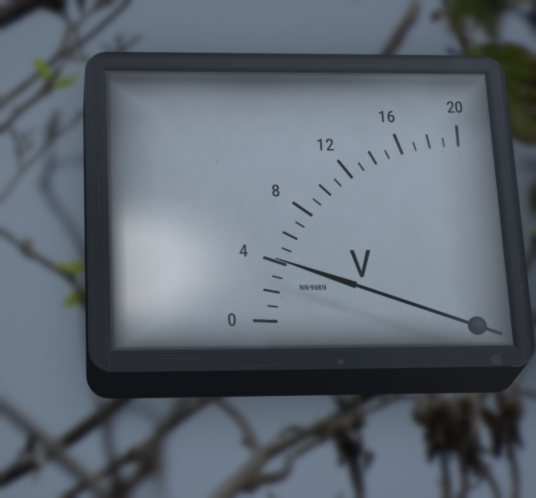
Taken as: 4
